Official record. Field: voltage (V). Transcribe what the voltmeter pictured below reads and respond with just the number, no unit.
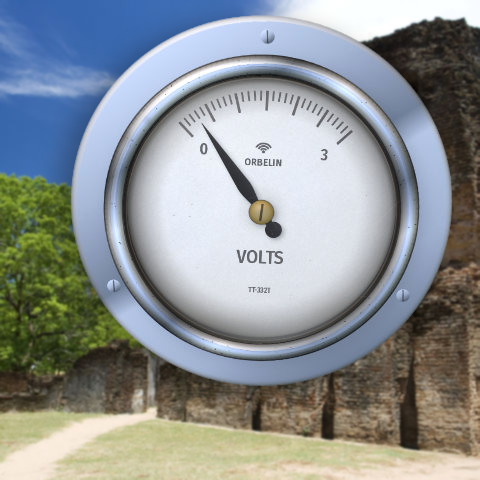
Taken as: 0.3
